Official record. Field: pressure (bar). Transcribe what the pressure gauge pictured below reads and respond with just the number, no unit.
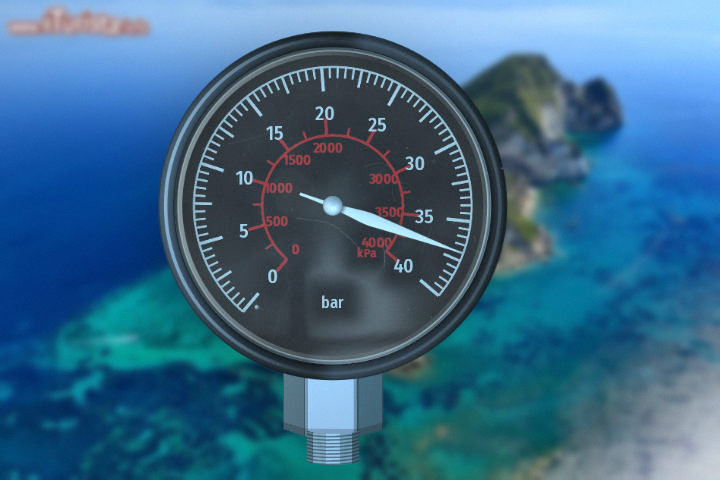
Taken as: 37
